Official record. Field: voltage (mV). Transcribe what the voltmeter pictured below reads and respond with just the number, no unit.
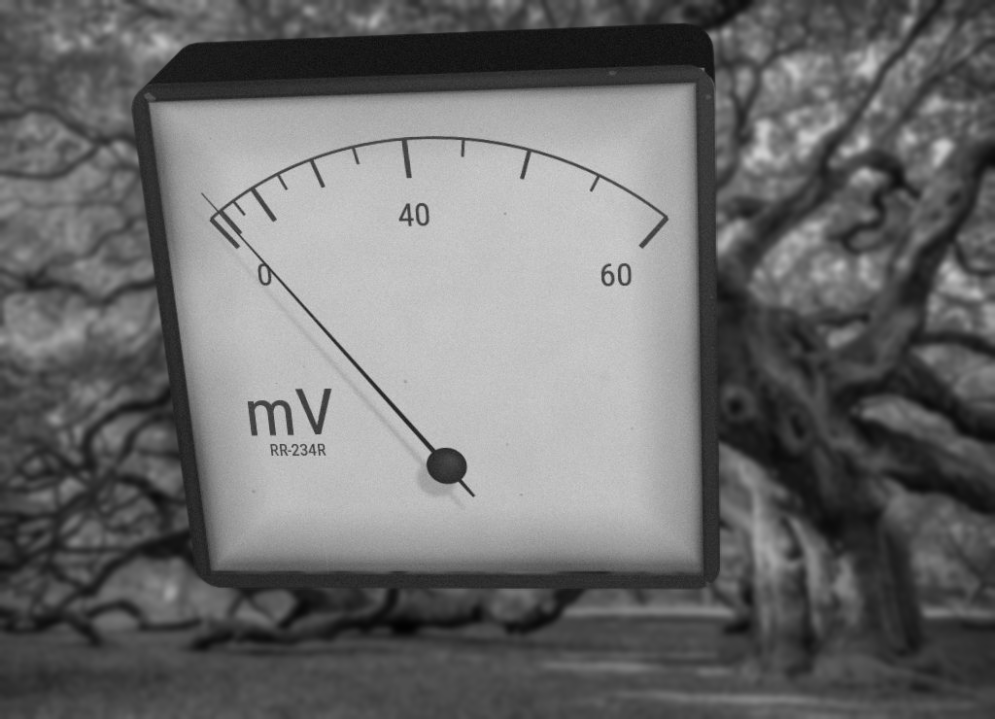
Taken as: 10
